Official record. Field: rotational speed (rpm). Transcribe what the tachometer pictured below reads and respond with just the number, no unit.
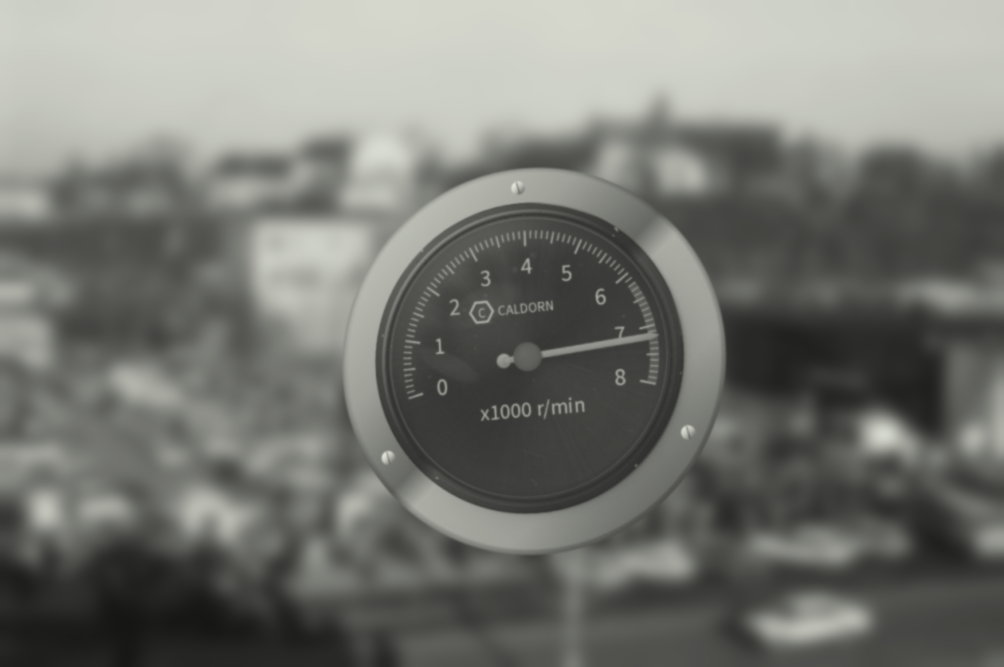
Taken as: 7200
